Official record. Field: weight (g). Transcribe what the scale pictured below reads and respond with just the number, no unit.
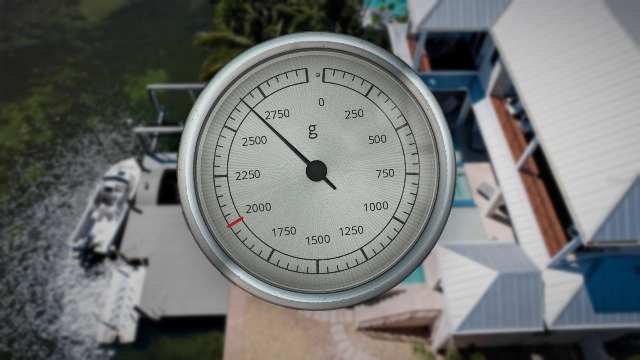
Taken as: 2650
